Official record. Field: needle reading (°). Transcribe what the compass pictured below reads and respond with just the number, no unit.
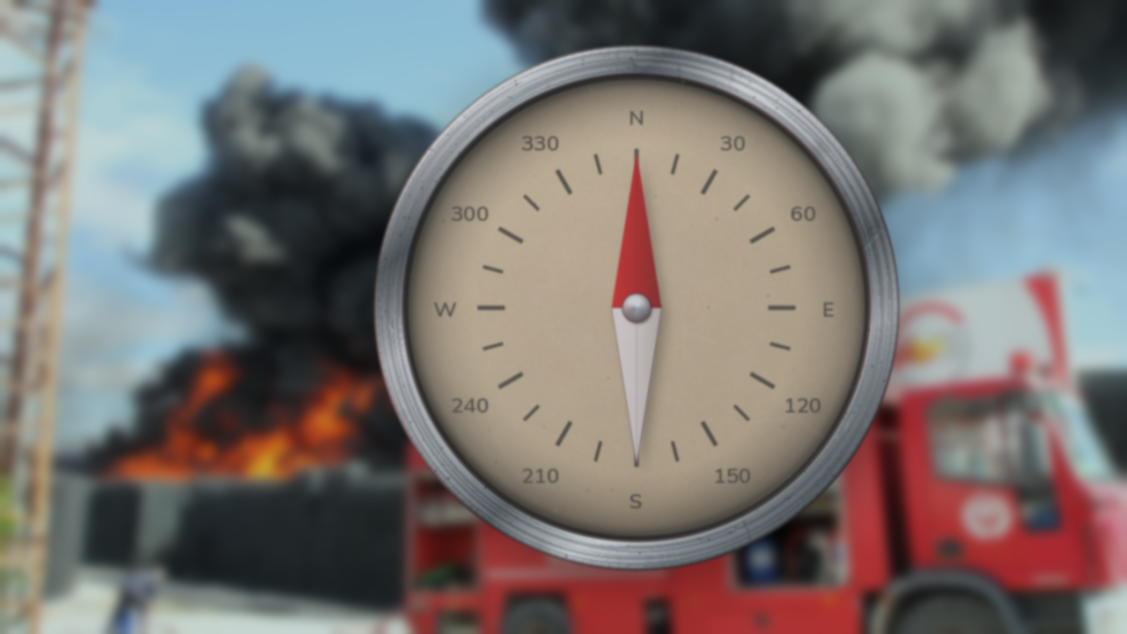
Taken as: 0
